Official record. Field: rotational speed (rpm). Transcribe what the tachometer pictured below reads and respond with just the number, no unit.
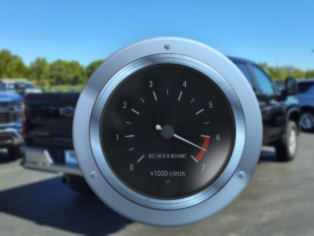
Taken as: 6500
